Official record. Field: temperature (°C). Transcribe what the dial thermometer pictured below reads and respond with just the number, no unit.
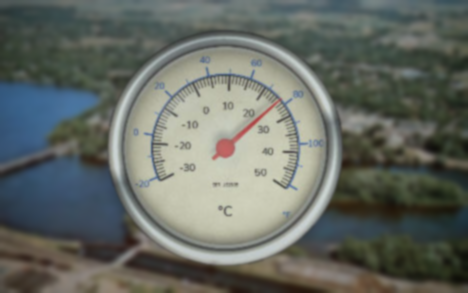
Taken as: 25
